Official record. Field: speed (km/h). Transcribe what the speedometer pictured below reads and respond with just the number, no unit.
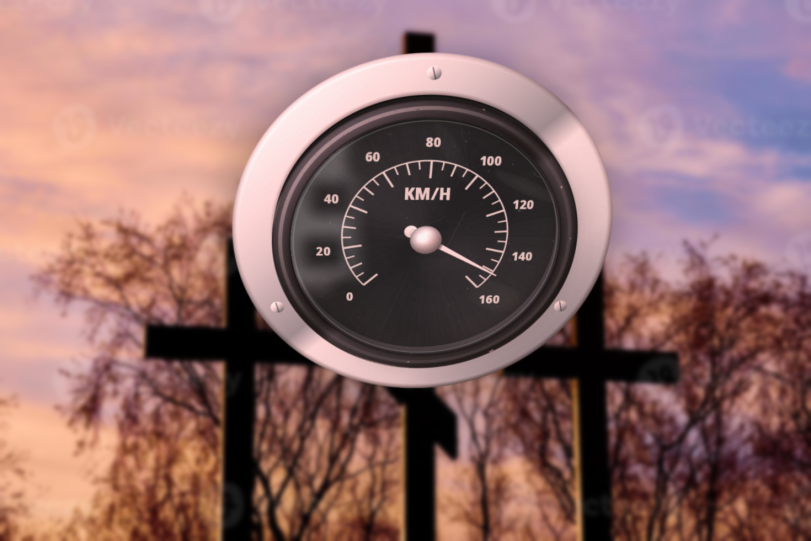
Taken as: 150
